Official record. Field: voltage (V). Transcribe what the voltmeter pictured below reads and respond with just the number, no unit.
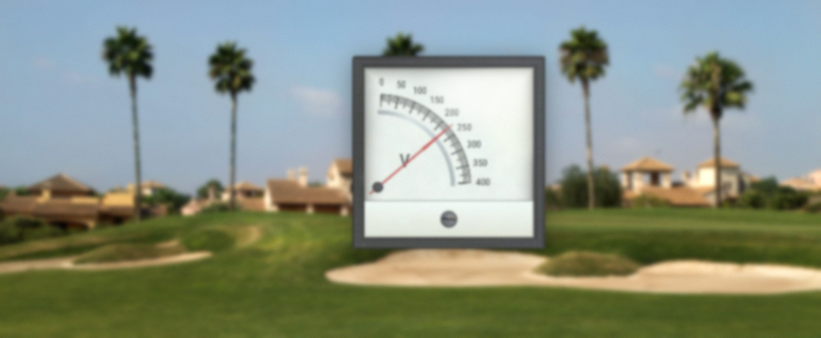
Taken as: 225
